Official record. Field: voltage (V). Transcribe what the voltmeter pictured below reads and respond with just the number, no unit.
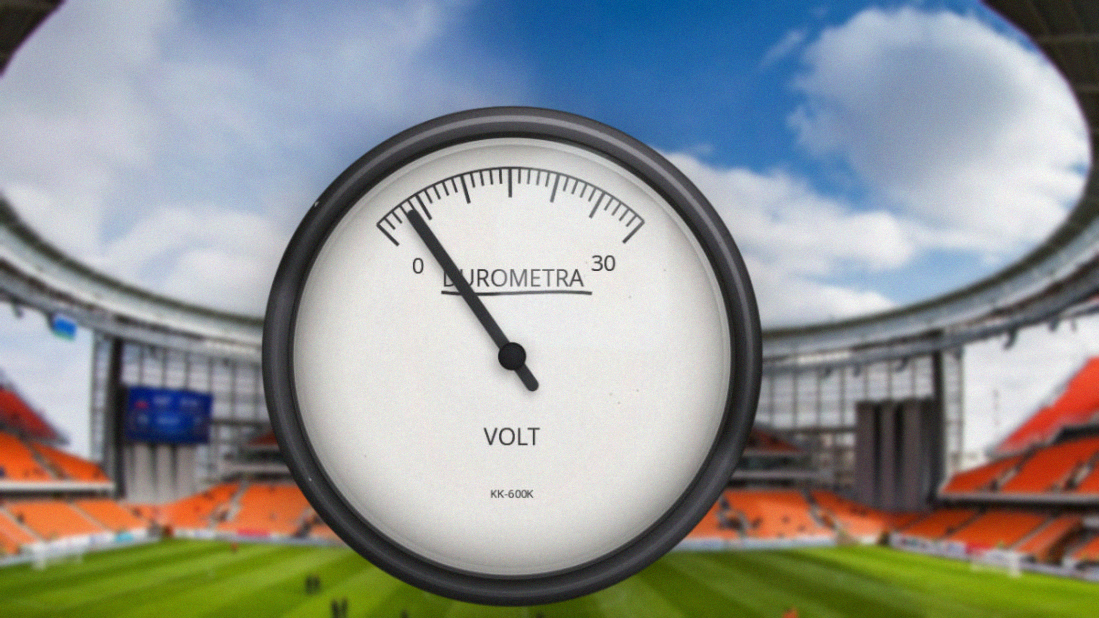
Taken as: 3.5
